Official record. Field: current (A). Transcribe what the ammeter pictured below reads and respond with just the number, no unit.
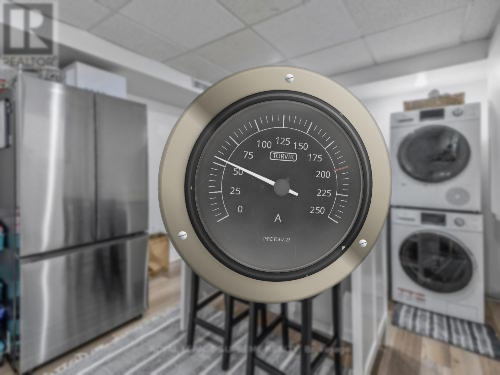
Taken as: 55
